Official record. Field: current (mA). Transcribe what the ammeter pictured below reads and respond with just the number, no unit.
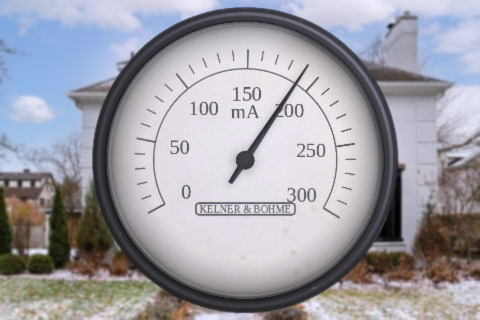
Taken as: 190
